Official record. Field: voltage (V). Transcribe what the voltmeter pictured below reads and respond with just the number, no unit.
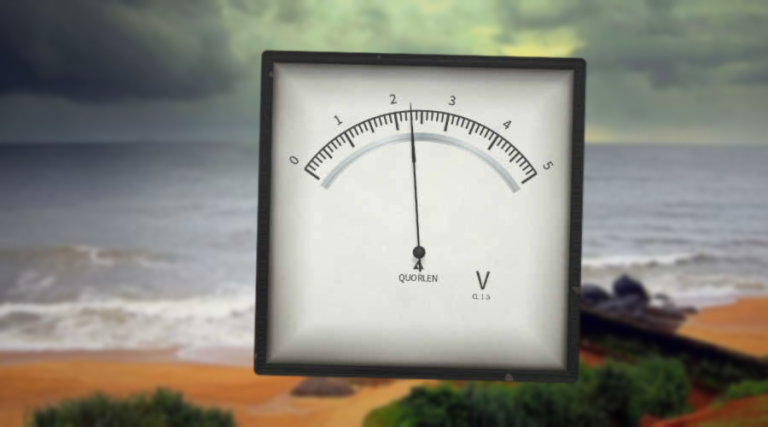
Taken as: 2.3
